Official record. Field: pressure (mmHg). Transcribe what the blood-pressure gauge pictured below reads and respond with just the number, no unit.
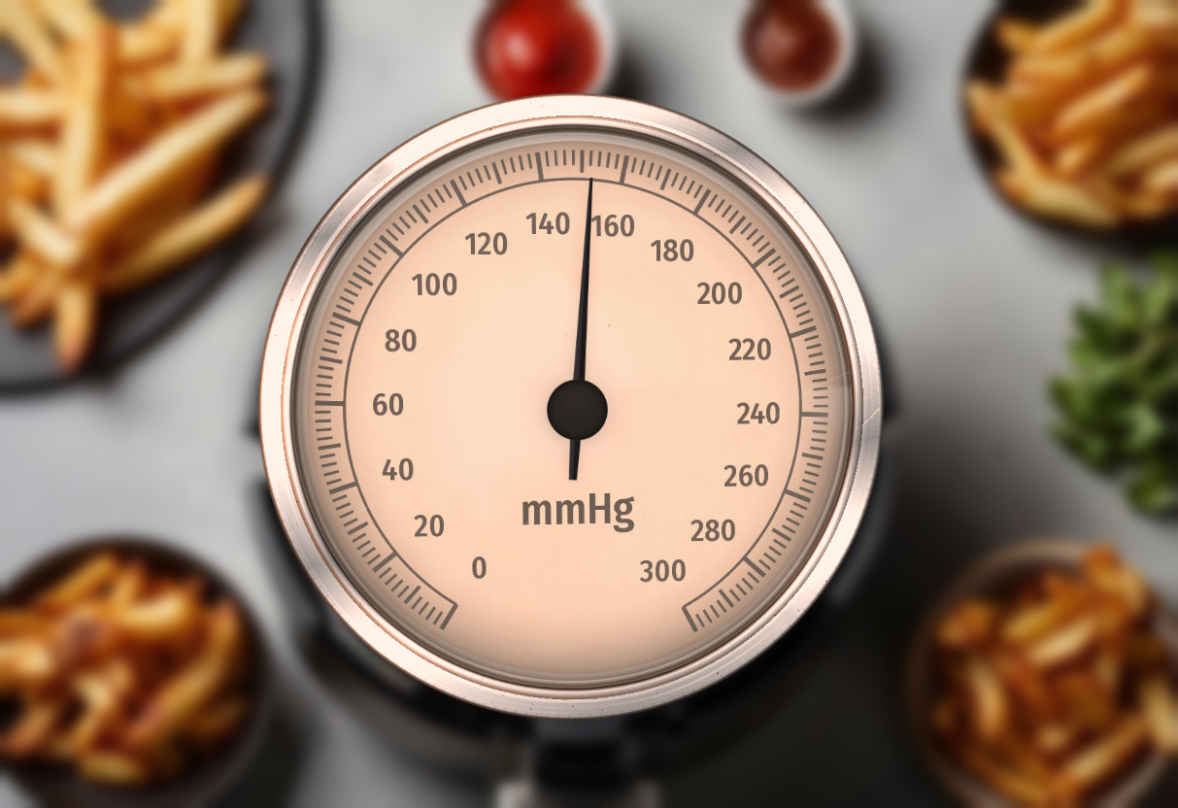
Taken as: 152
